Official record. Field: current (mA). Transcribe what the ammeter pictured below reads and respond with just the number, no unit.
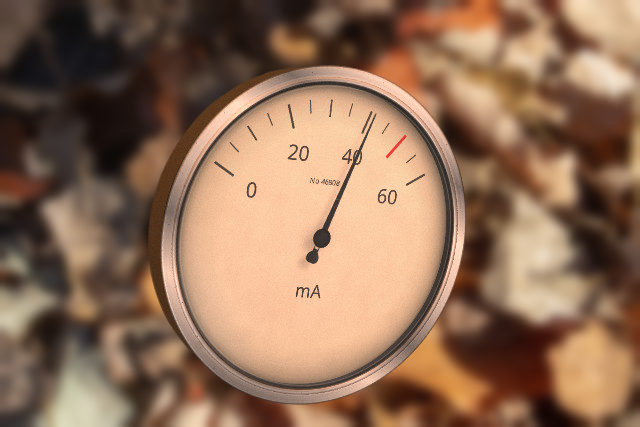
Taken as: 40
